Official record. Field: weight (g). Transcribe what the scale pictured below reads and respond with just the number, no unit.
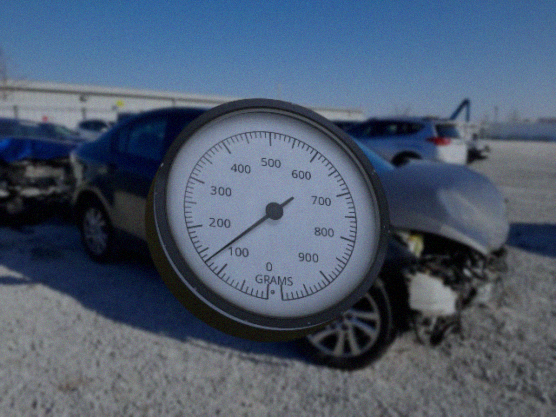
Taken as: 130
